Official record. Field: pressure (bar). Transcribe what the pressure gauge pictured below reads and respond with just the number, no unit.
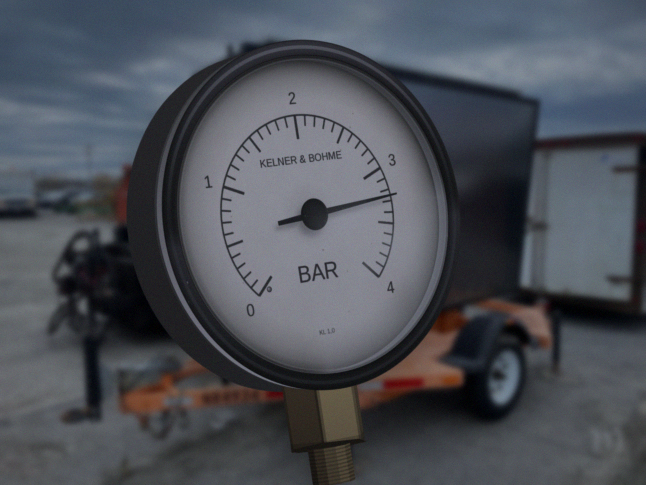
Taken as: 3.25
